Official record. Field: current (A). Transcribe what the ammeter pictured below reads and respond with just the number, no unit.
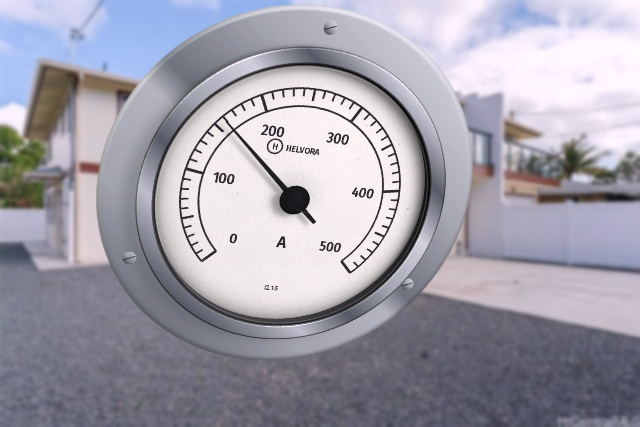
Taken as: 160
